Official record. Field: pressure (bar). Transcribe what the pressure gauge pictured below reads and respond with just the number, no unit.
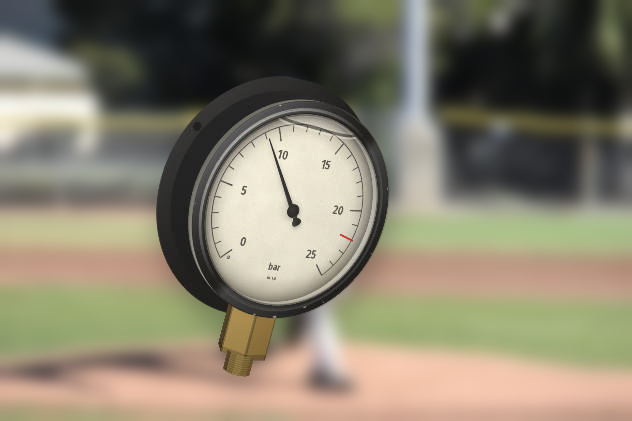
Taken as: 9
